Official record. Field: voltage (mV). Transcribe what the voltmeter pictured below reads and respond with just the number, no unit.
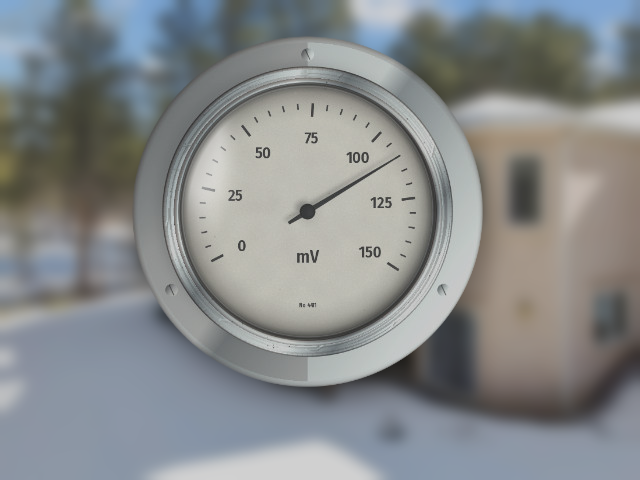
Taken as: 110
